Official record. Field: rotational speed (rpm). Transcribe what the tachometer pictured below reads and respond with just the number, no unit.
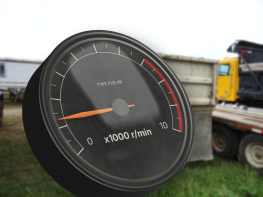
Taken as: 1250
